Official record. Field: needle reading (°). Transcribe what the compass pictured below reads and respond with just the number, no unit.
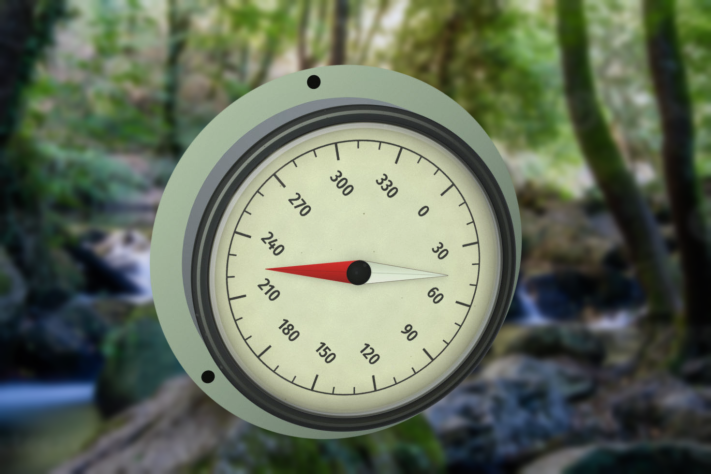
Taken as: 225
